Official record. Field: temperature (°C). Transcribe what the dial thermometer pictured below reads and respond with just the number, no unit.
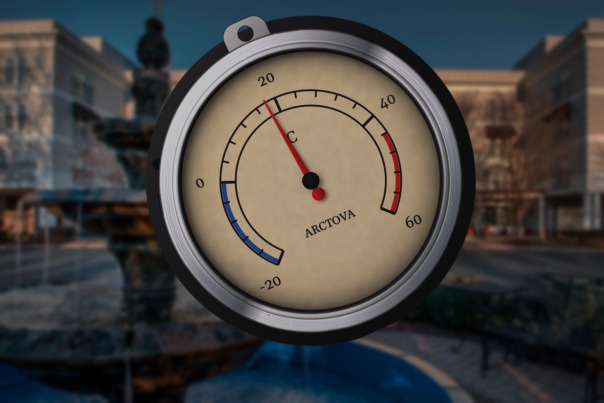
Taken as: 18
